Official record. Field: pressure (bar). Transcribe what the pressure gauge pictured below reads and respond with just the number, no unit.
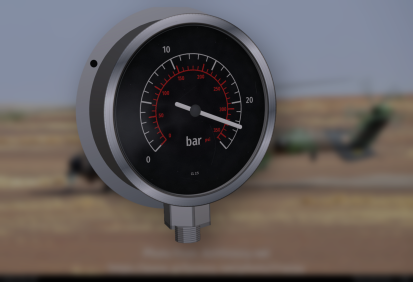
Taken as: 22.5
